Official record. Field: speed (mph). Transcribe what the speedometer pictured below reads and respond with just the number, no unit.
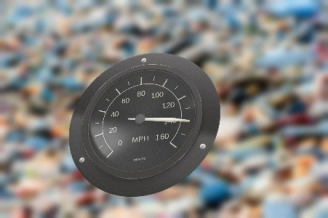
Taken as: 140
